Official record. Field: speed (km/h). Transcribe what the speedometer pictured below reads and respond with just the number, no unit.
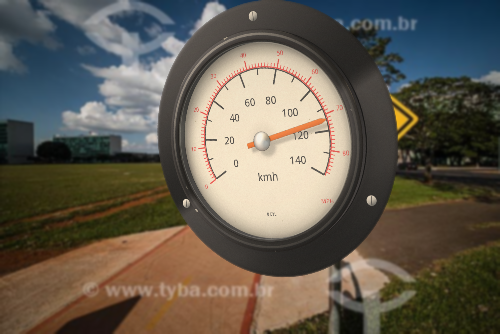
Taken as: 115
